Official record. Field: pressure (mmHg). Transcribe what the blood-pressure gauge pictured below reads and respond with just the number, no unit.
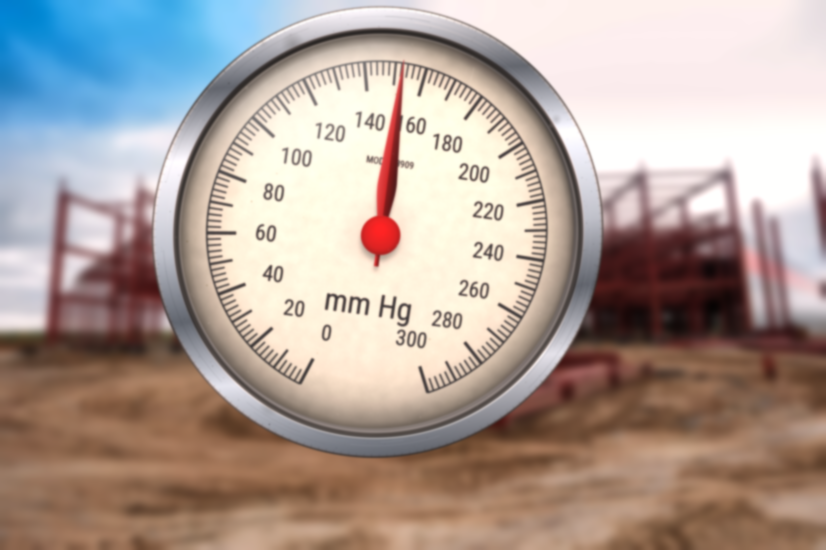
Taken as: 152
